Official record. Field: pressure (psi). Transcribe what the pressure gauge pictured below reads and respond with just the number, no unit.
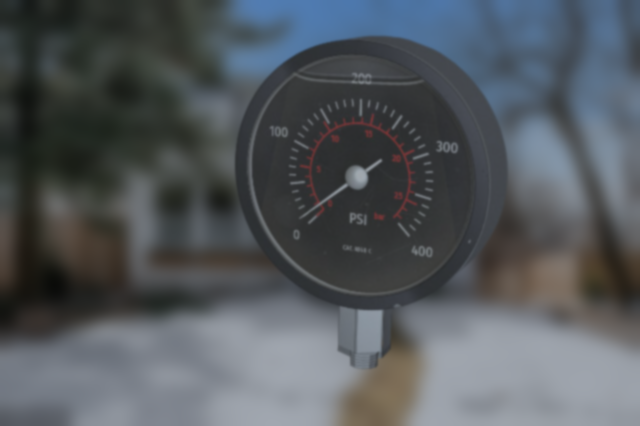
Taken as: 10
